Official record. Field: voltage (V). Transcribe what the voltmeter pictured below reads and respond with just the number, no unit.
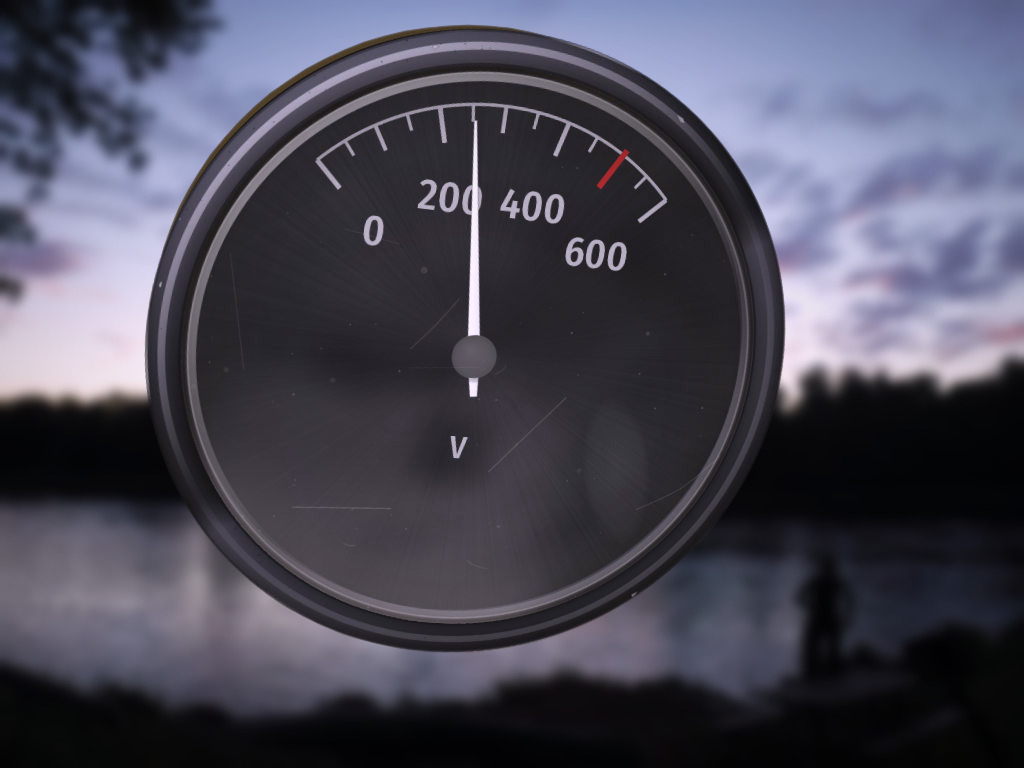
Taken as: 250
